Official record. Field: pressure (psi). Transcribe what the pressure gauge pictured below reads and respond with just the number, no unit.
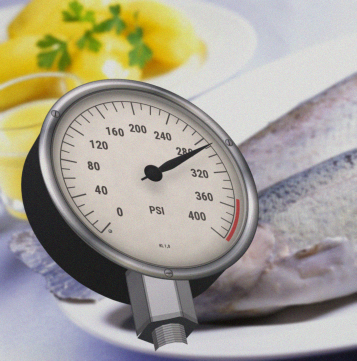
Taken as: 290
